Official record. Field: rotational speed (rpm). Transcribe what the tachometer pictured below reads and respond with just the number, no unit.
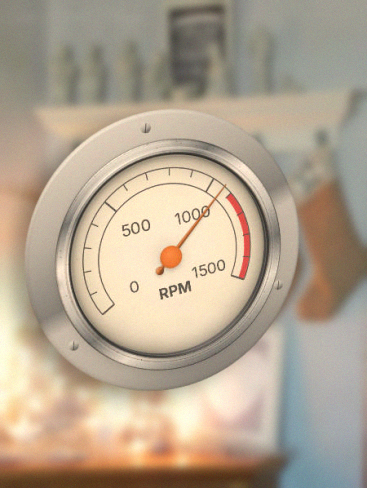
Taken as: 1050
